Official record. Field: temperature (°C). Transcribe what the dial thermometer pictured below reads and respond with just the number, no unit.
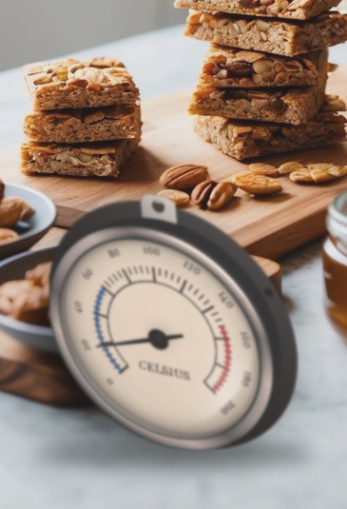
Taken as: 20
